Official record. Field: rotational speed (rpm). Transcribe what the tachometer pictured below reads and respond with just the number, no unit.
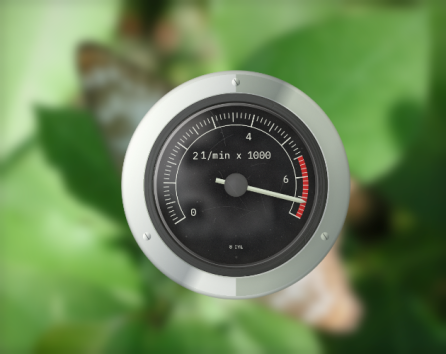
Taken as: 6600
